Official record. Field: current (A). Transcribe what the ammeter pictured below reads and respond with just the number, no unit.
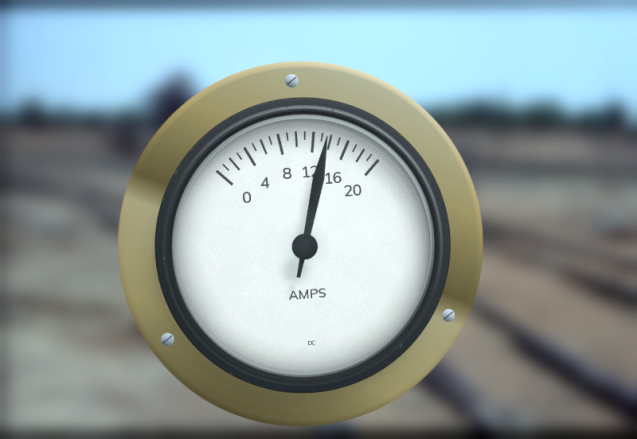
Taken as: 13.5
